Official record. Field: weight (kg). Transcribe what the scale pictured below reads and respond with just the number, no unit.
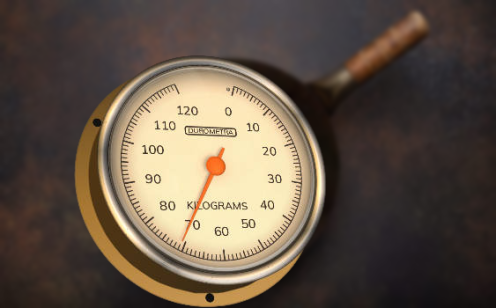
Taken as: 71
